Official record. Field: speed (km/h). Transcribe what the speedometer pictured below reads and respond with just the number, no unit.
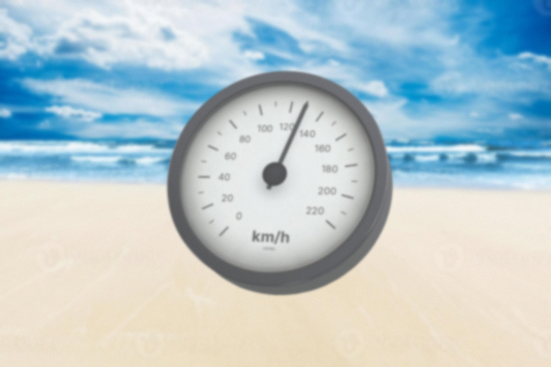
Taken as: 130
